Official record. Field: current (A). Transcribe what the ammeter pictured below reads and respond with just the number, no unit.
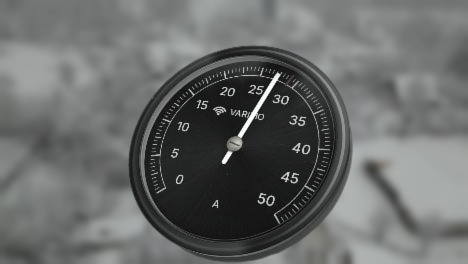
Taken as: 27.5
